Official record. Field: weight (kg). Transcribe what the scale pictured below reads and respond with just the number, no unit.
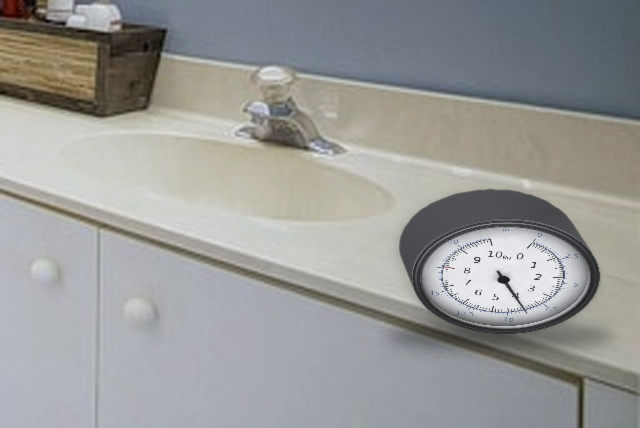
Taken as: 4
